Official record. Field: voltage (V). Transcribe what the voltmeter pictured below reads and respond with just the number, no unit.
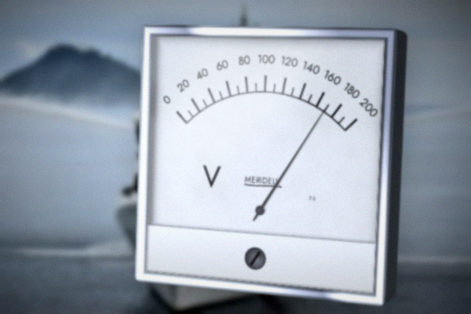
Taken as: 170
